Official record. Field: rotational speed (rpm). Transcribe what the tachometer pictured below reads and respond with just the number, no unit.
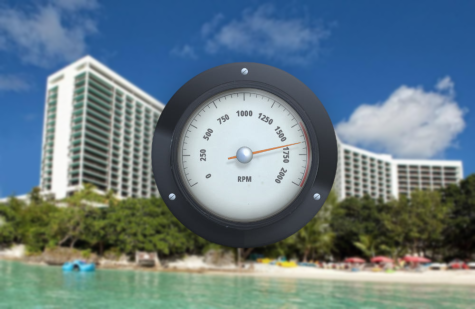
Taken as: 1650
